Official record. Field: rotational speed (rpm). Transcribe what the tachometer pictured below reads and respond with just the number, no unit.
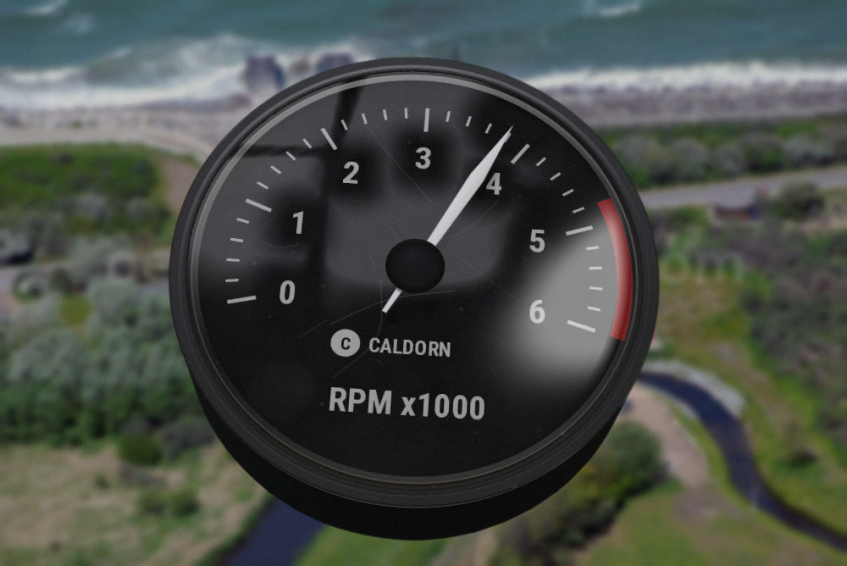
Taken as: 3800
